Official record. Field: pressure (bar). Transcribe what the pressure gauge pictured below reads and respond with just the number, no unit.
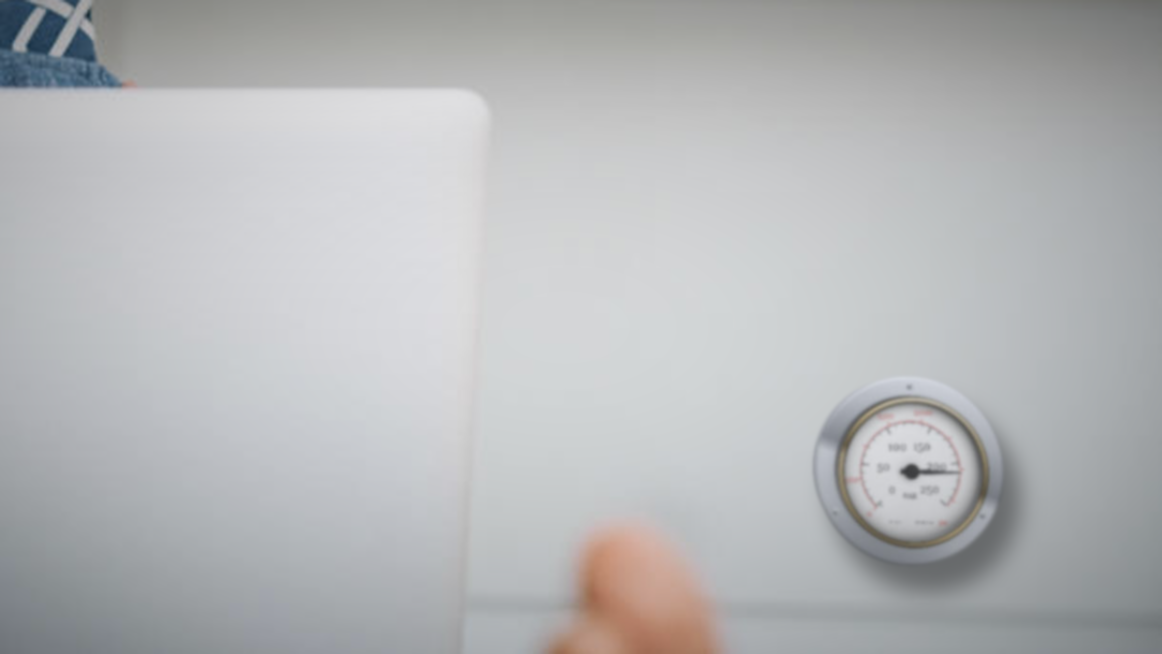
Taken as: 210
